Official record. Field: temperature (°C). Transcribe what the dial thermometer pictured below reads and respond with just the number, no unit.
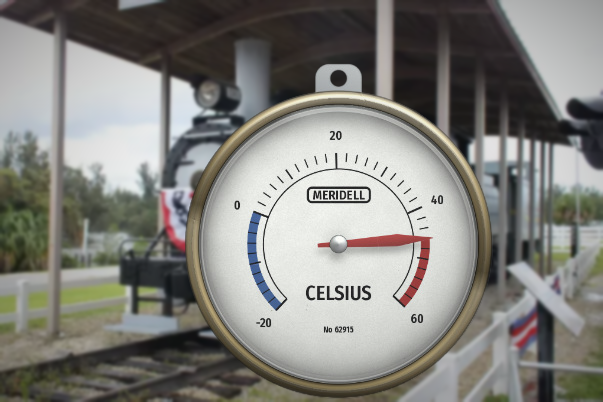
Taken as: 46
